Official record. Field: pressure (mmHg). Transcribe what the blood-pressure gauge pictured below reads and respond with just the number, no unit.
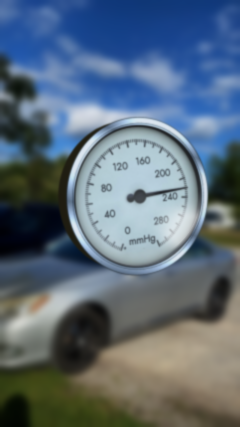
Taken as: 230
